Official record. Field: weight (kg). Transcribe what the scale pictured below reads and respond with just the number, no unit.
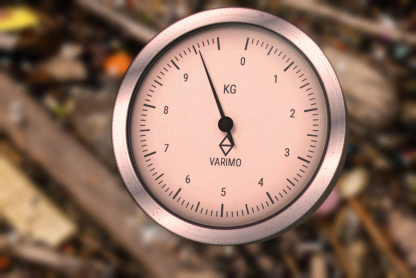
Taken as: 9.6
